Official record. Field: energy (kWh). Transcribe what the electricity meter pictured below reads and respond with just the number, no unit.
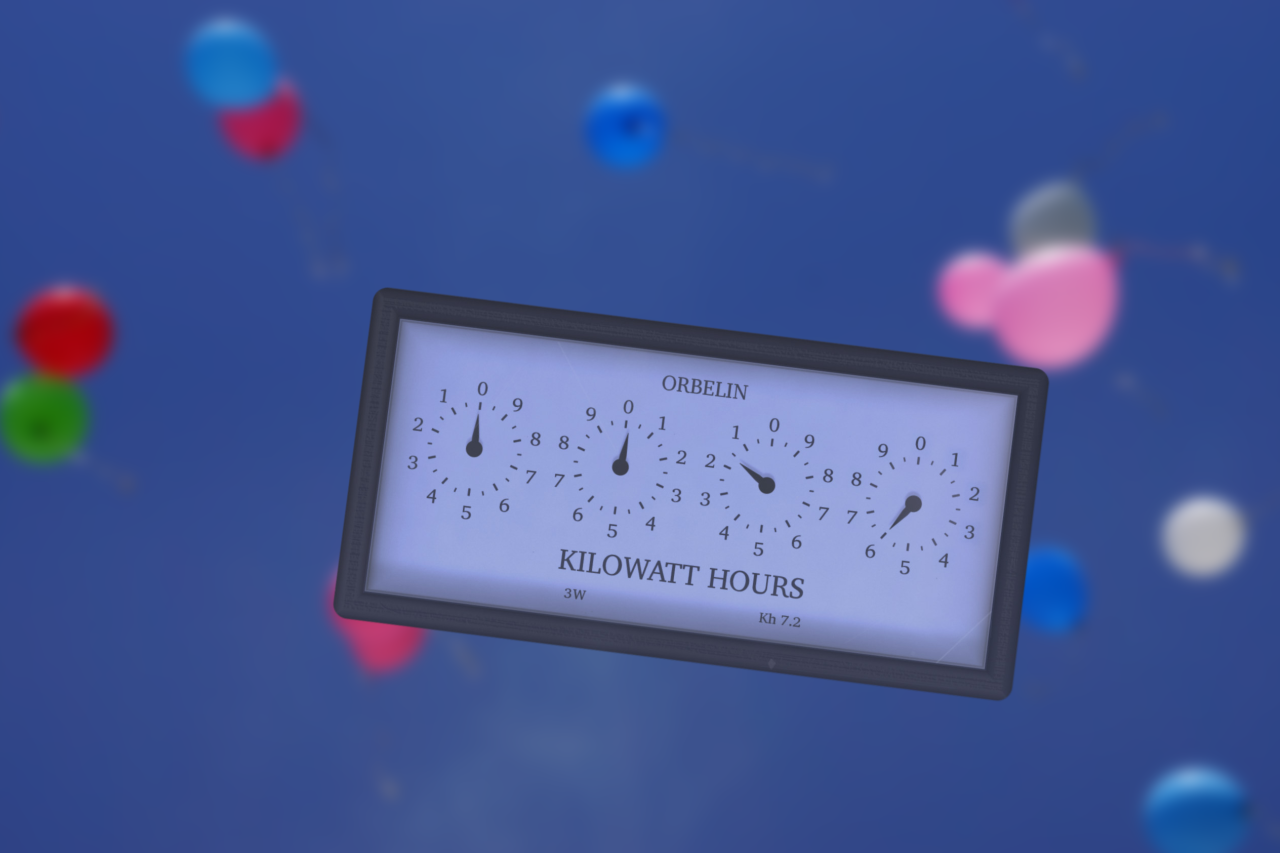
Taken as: 16
